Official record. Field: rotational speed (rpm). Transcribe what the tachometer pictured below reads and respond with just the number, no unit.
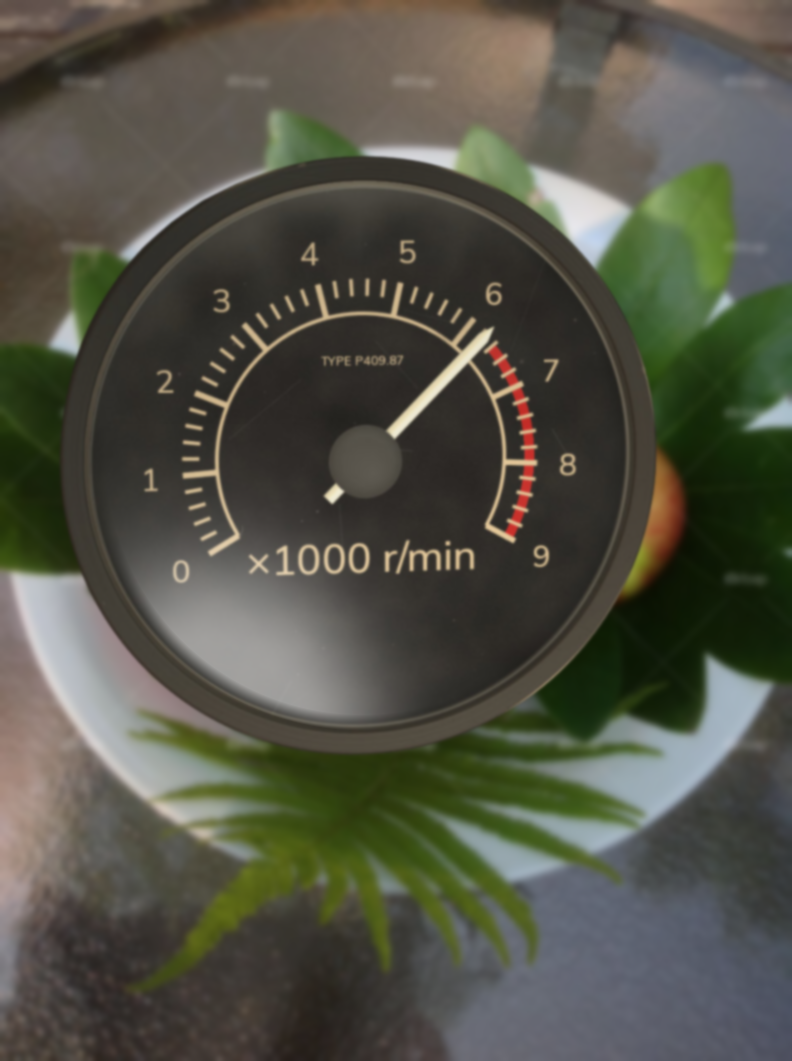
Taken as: 6200
